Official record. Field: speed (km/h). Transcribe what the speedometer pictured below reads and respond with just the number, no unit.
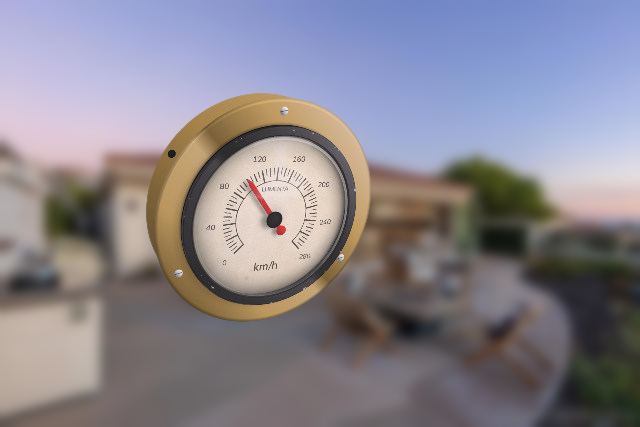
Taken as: 100
